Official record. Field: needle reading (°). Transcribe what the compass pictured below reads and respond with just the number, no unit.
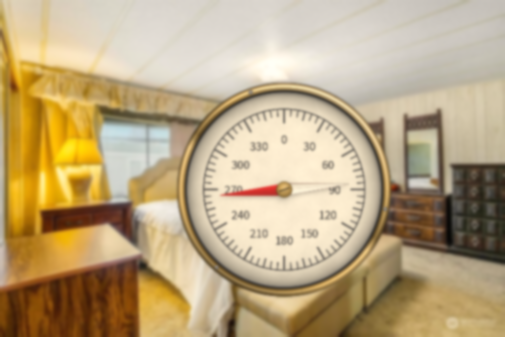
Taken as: 265
